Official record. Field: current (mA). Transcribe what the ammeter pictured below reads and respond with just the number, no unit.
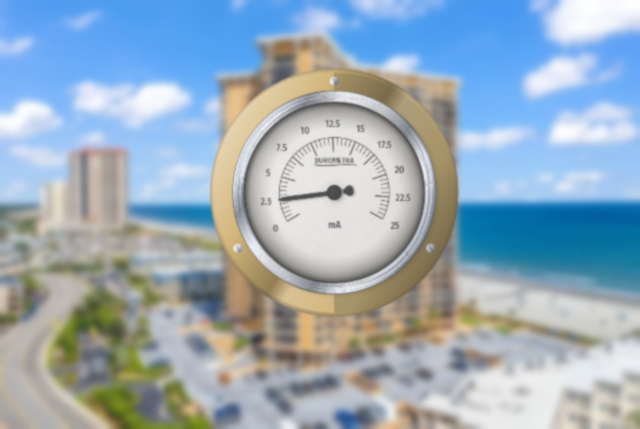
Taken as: 2.5
